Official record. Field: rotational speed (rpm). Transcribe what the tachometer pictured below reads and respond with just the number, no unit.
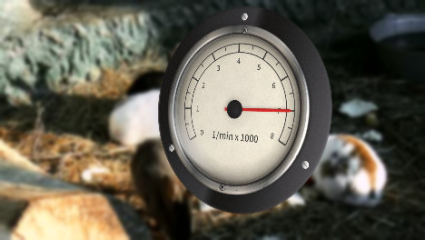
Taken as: 7000
